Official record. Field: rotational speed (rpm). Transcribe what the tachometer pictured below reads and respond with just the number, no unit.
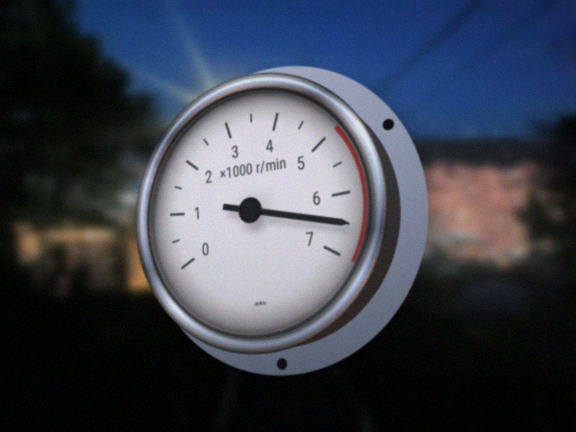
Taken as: 6500
